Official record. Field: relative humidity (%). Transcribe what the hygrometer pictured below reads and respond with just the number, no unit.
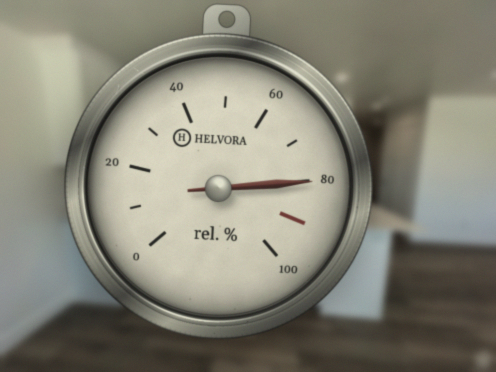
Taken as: 80
